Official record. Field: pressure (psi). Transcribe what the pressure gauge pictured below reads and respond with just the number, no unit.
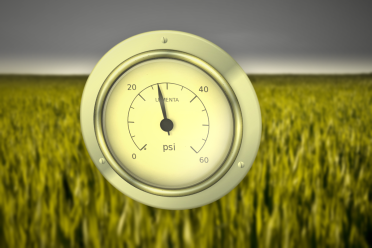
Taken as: 27.5
